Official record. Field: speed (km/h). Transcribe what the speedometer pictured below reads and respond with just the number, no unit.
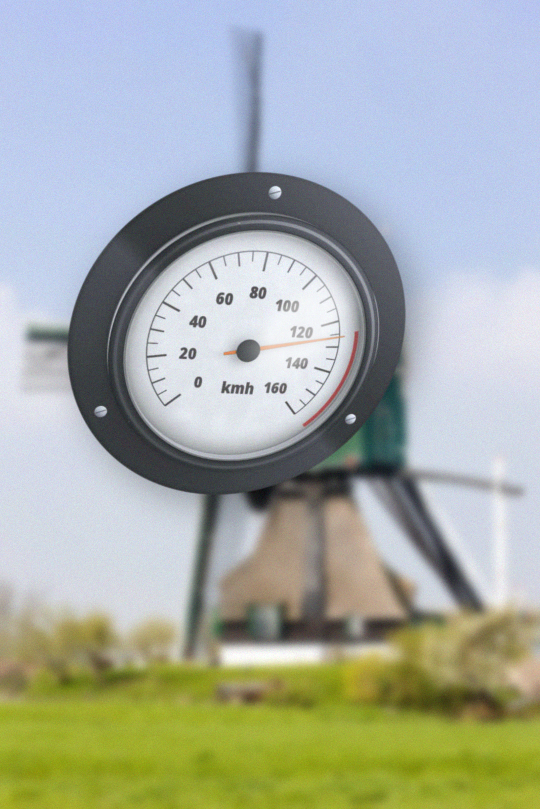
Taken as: 125
